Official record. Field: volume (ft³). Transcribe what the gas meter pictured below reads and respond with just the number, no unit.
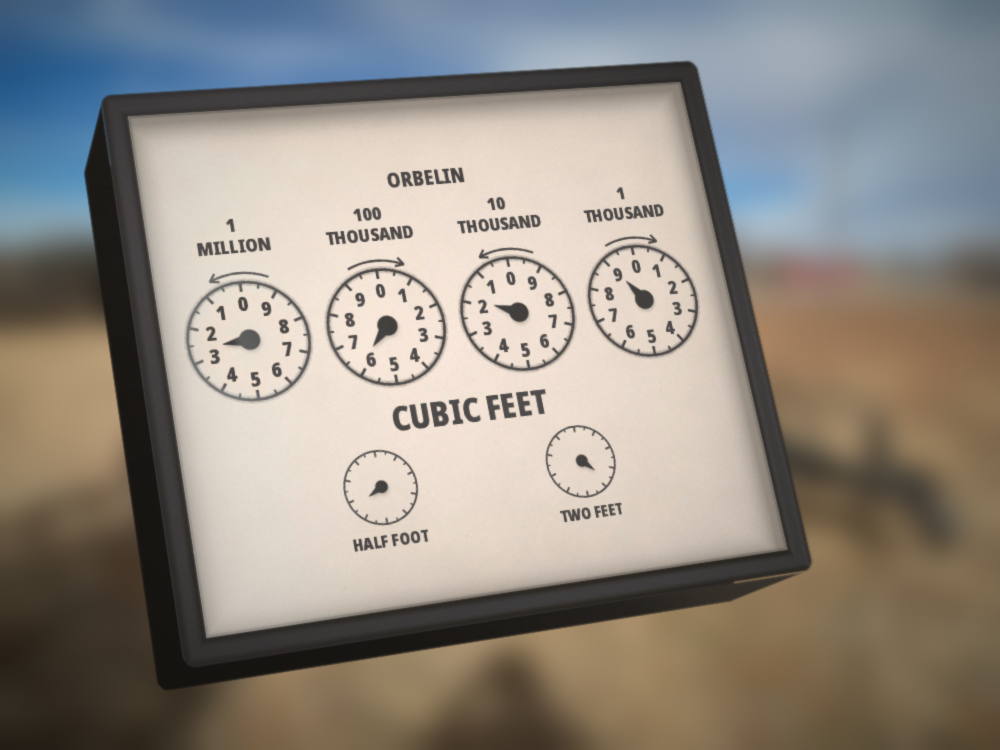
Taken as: 261900
